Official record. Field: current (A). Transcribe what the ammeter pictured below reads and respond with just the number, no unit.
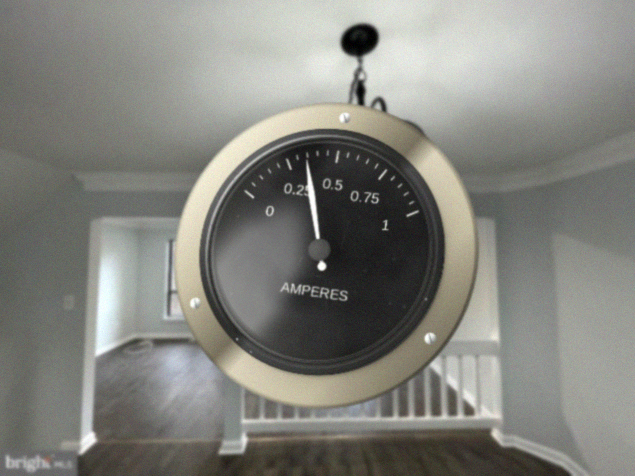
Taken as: 0.35
